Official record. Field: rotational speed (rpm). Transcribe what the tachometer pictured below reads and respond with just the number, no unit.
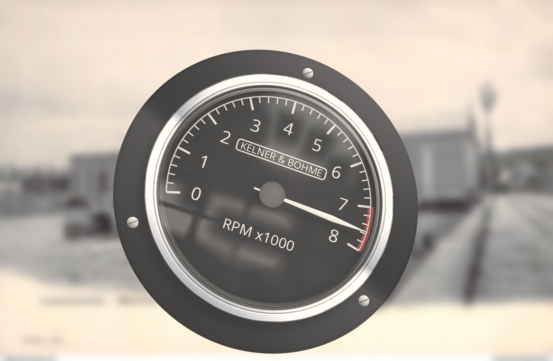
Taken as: 7600
